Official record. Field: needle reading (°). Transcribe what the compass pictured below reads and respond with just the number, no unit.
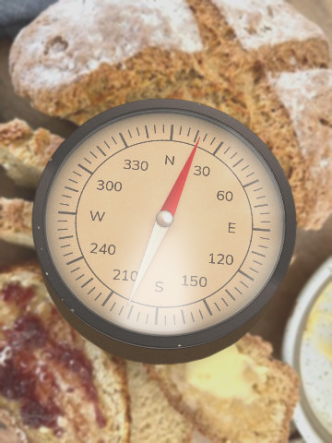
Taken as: 17.5
